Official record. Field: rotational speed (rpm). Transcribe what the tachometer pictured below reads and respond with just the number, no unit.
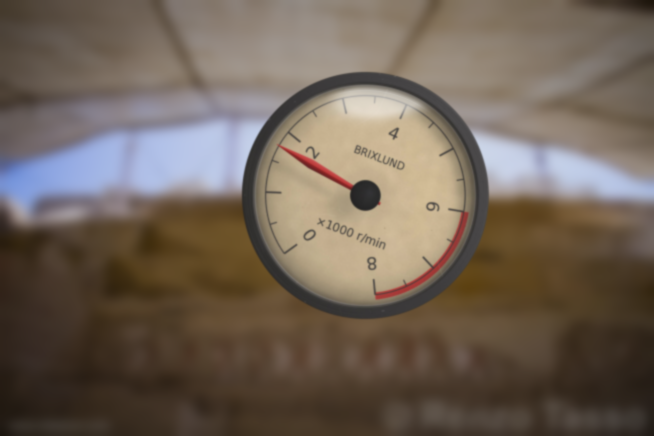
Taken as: 1750
